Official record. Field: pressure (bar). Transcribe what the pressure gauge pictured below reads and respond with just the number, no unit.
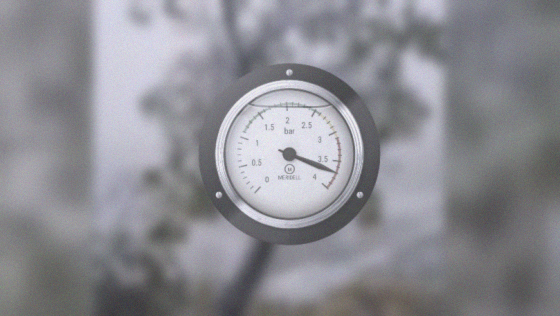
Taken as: 3.7
